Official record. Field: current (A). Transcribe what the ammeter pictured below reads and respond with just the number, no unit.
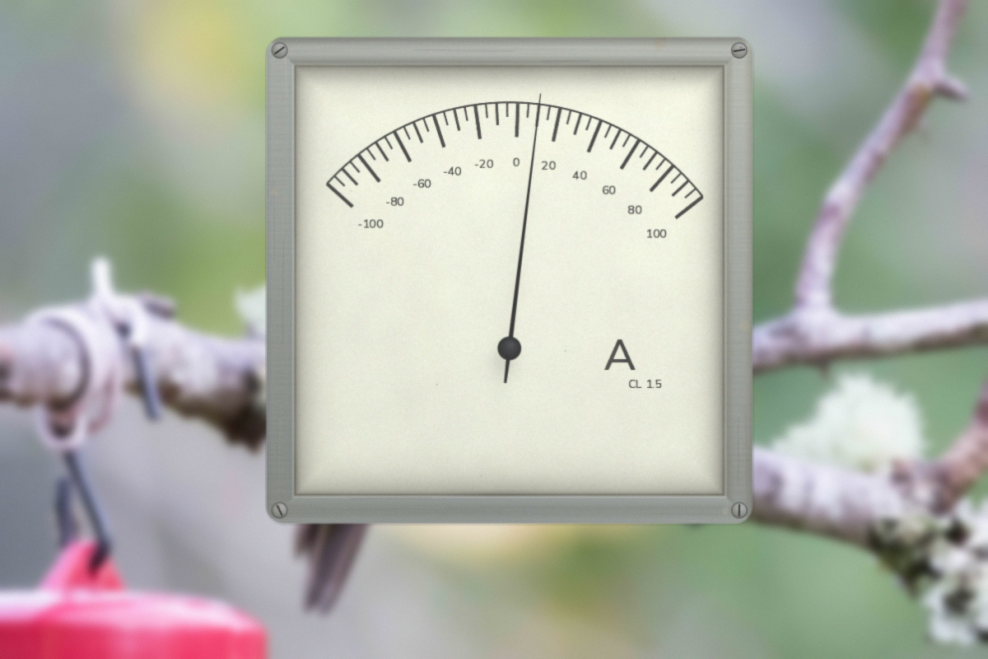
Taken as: 10
